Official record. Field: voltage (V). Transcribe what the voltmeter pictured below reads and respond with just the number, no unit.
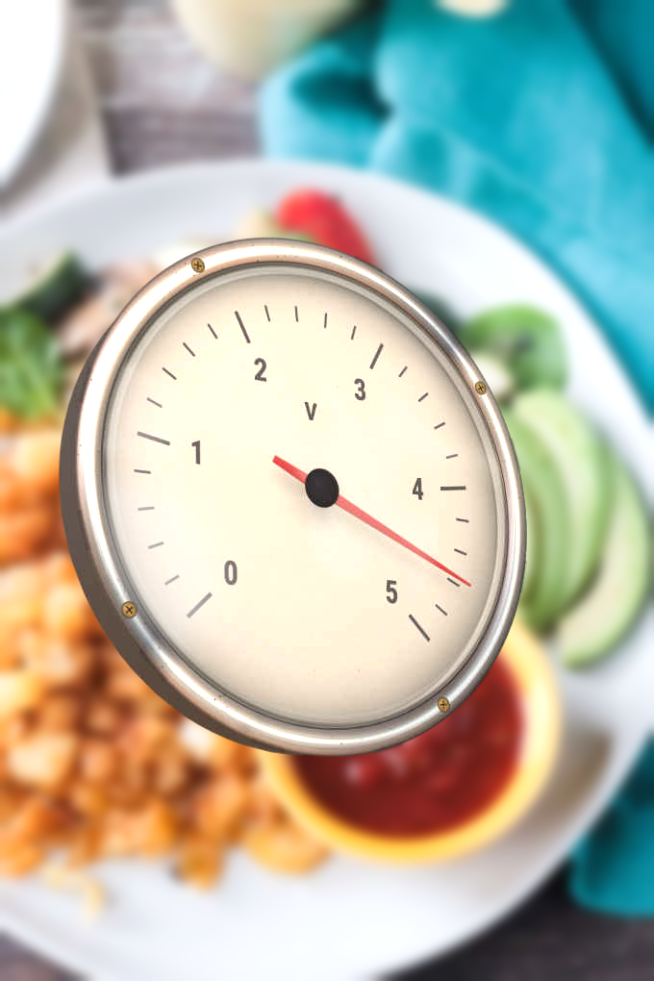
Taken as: 4.6
